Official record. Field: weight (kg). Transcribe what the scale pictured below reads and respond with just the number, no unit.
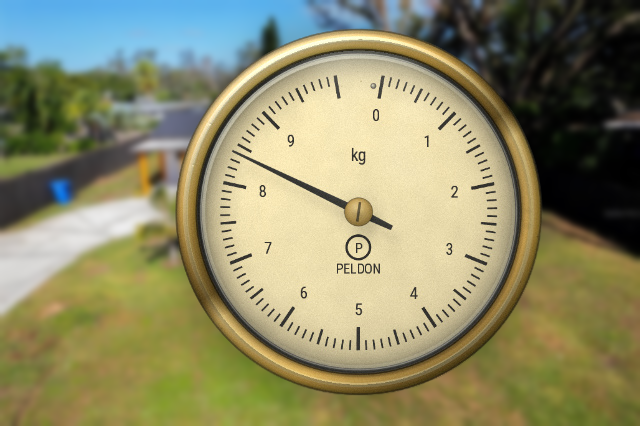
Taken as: 8.4
